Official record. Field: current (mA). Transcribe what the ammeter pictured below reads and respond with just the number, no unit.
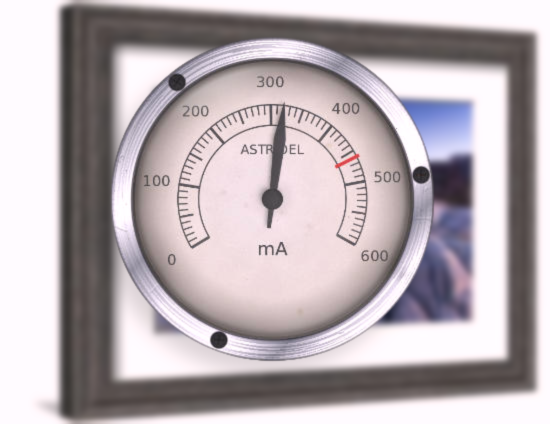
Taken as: 320
